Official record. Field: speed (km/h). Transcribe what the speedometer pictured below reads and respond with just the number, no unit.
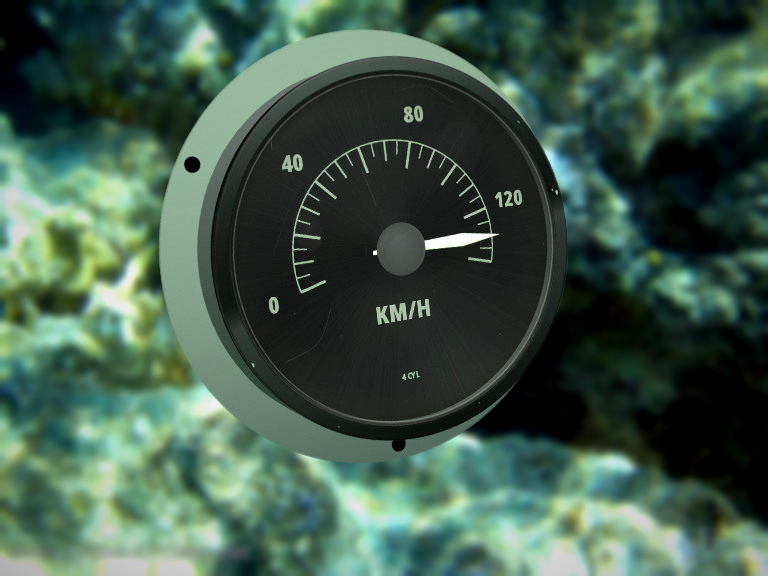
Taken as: 130
